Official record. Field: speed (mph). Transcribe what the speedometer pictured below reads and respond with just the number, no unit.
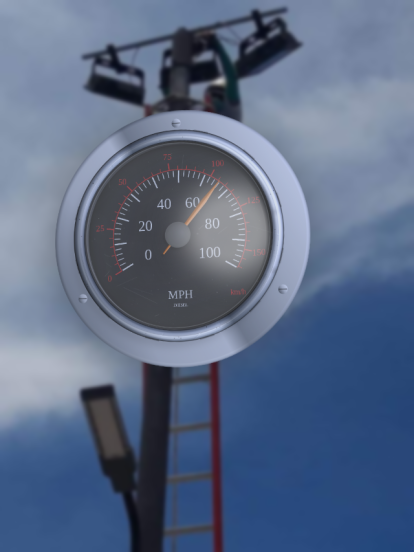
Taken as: 66
